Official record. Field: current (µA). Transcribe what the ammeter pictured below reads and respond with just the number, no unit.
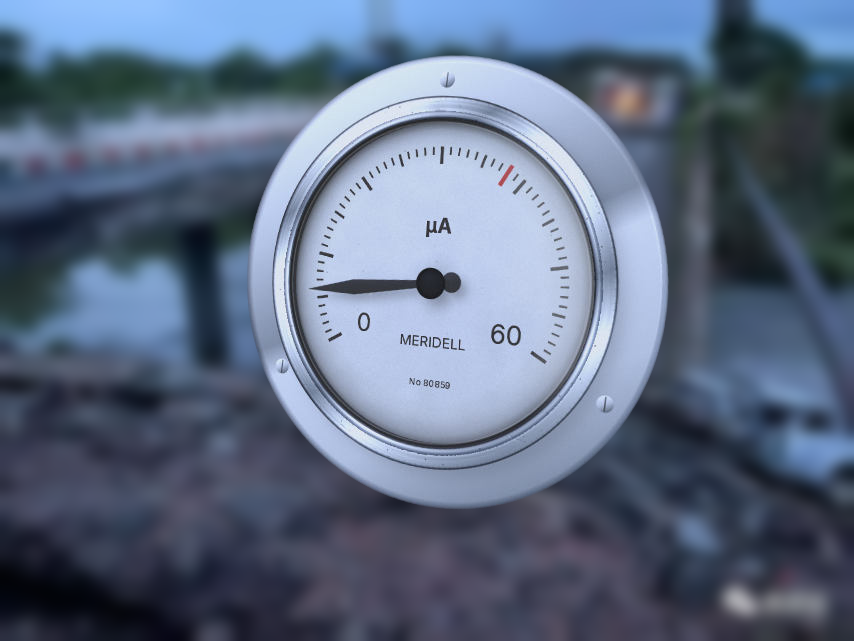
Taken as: 6
